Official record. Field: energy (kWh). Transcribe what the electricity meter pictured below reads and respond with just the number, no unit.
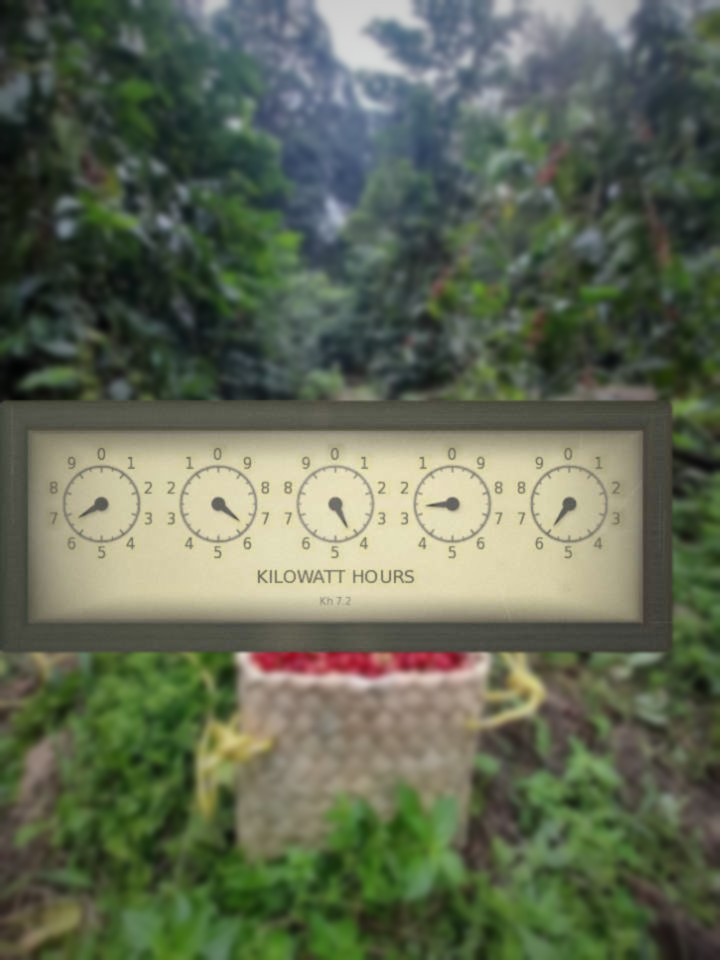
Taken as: 66426
